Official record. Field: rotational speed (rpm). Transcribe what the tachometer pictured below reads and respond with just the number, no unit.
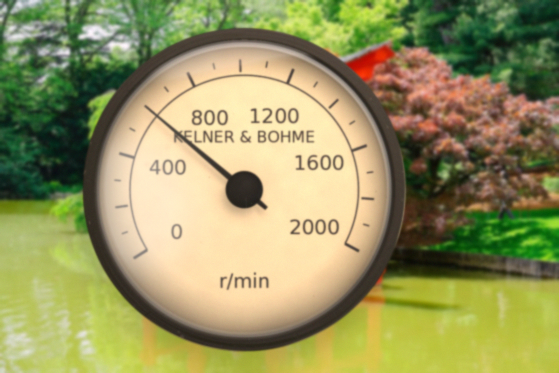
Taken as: 600
